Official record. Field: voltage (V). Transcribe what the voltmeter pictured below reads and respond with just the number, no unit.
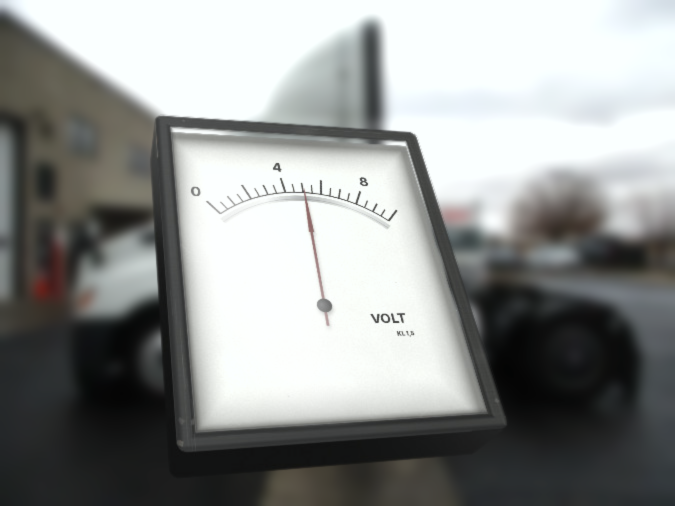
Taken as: 5
